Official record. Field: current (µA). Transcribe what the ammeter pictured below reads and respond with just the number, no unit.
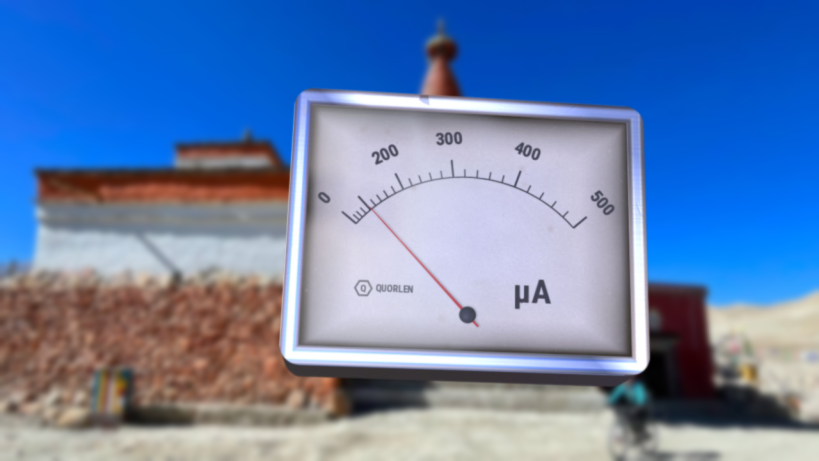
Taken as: 100
